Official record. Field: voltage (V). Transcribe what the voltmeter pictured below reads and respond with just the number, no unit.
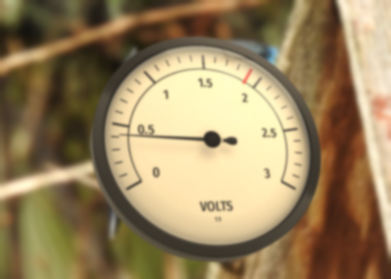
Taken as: 0.4
